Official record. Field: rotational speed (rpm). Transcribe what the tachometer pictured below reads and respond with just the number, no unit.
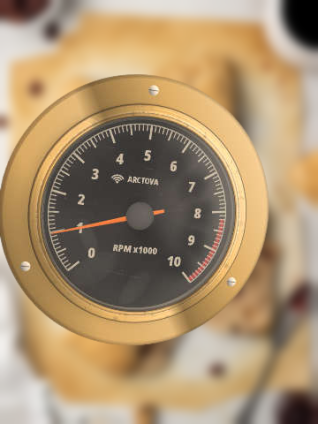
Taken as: 1000
